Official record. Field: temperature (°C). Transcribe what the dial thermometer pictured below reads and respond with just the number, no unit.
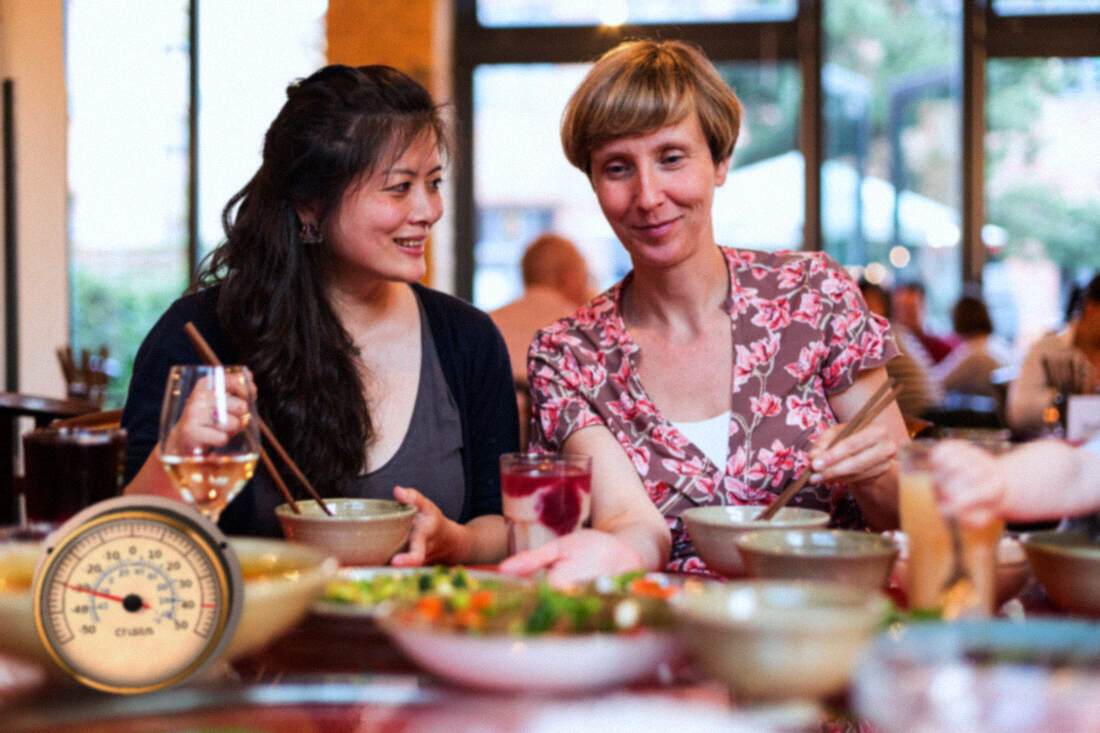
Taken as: -30
